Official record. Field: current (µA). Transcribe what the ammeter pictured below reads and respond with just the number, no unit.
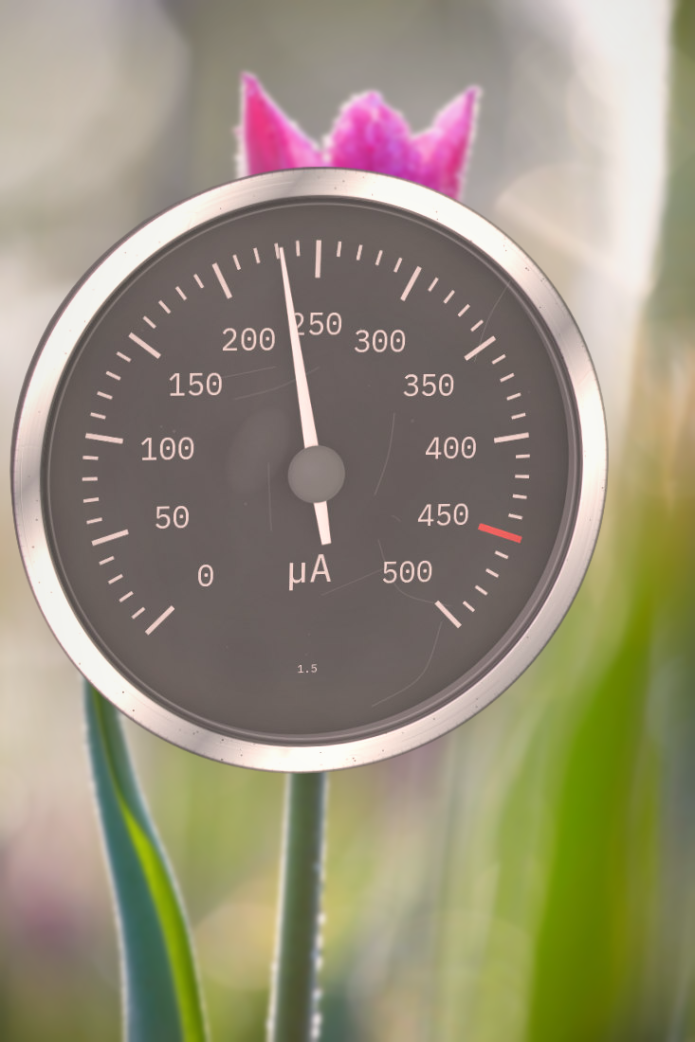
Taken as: 230
